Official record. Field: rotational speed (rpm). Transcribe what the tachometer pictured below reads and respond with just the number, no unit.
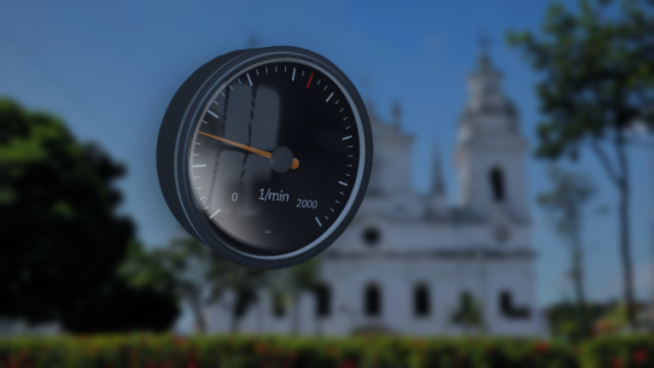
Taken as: 400
